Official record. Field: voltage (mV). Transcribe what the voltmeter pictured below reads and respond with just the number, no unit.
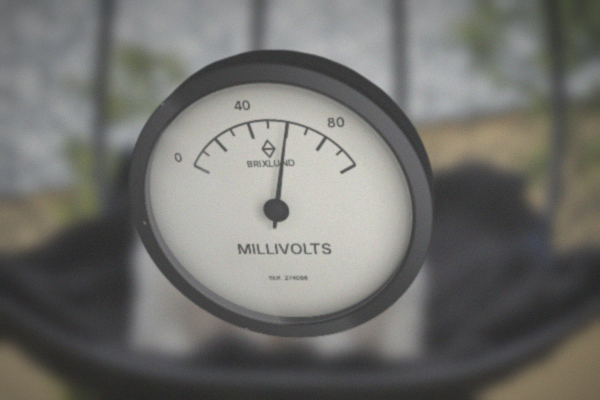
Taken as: 60
